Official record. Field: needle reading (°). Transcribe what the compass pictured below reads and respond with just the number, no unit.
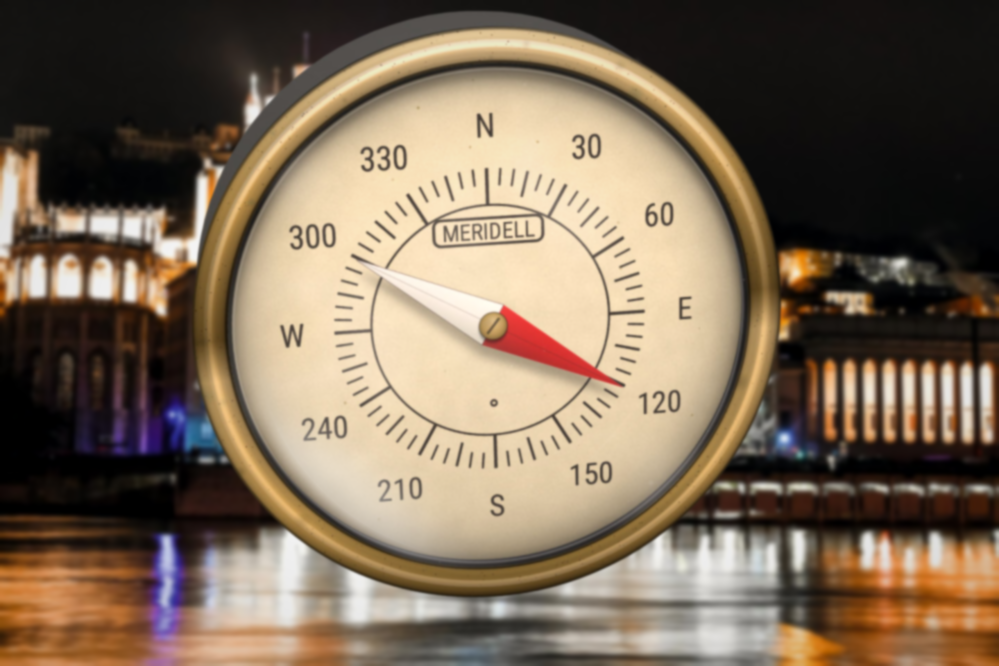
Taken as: 120
